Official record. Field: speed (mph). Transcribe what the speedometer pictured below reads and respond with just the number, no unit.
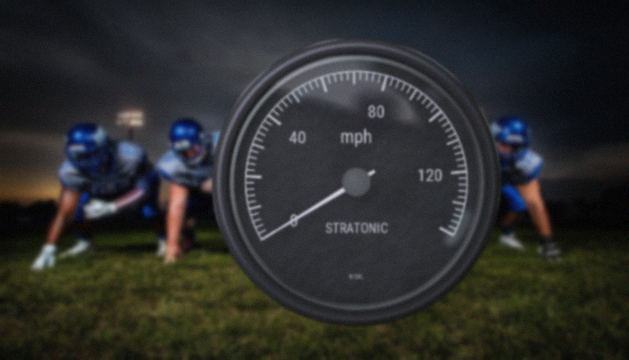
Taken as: 0
